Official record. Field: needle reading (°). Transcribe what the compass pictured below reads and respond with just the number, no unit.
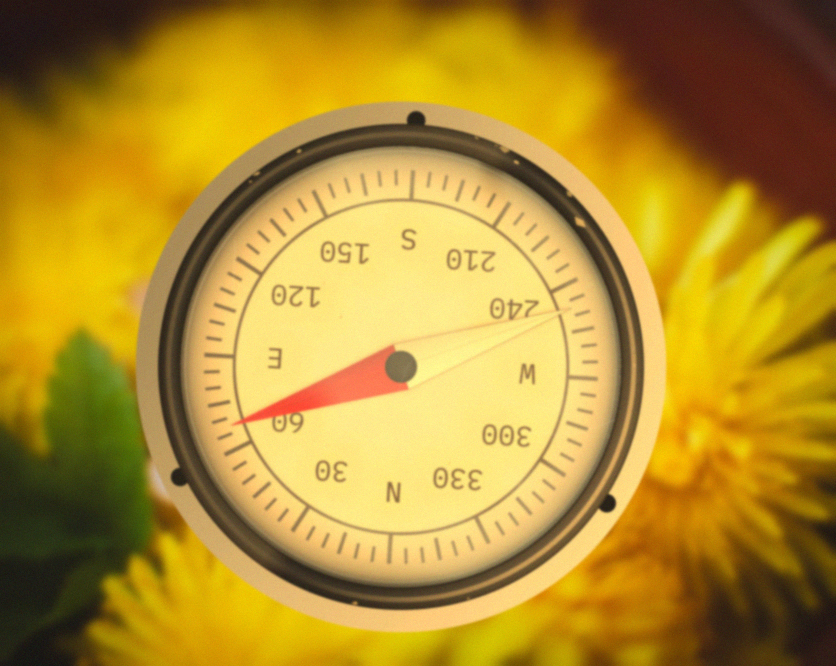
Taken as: 67.5
